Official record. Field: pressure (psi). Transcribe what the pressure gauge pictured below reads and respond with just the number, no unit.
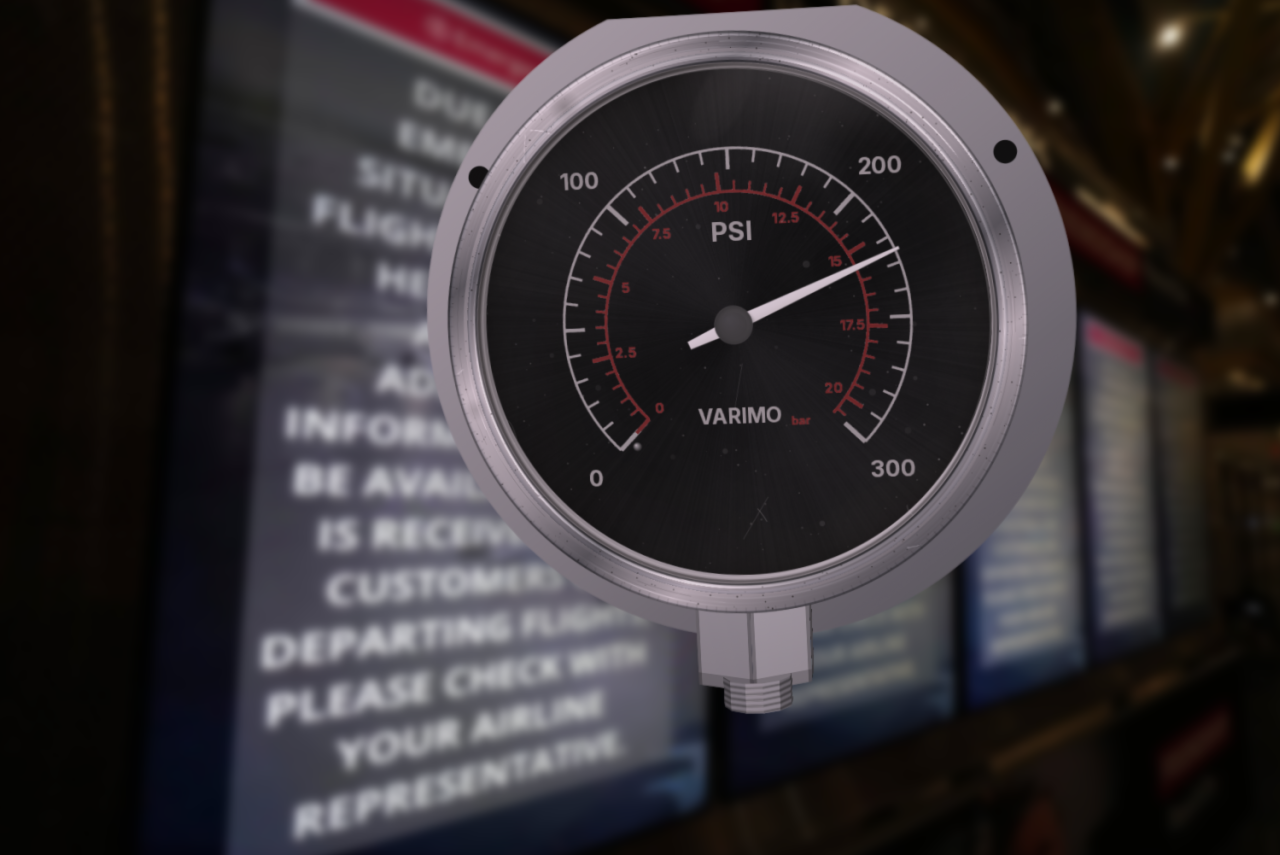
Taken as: 225
